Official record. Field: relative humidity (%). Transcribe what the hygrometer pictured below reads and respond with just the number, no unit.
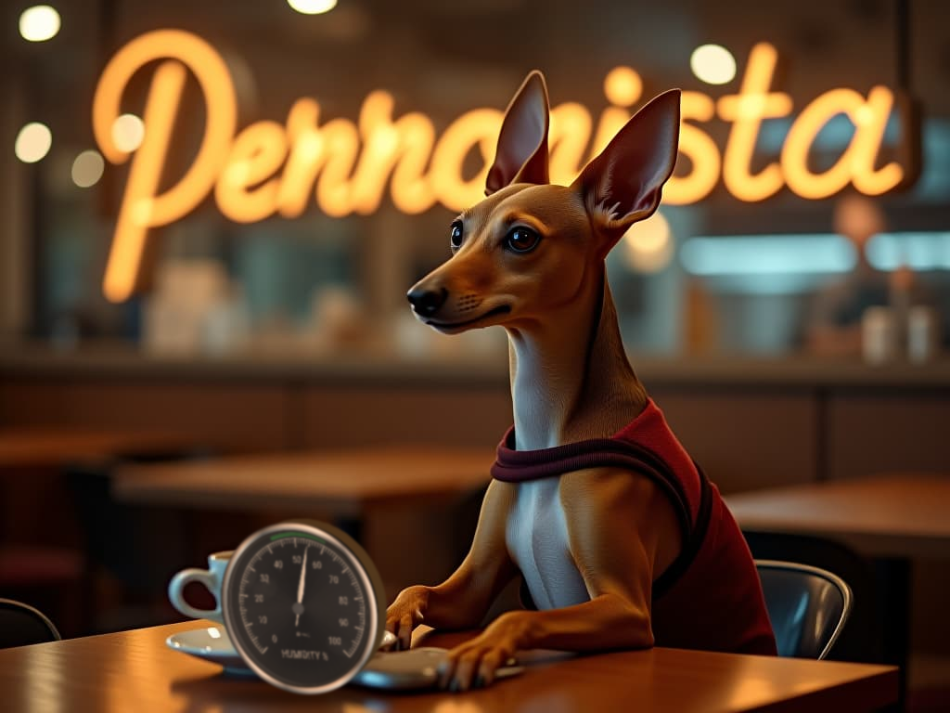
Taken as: 55
